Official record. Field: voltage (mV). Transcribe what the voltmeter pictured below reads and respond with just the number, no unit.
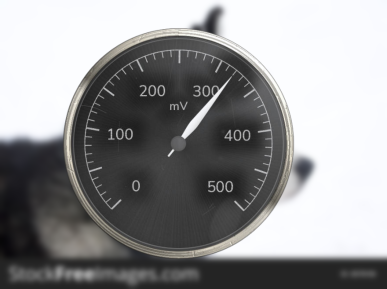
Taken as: 320
